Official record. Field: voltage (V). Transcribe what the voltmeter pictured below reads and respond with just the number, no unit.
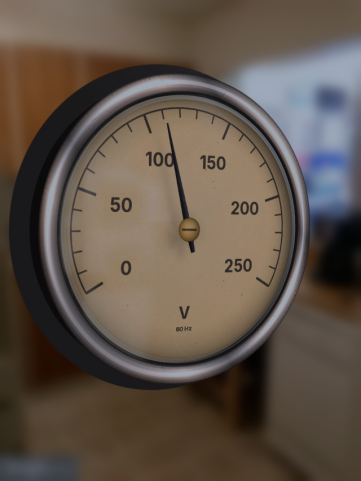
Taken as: 110
